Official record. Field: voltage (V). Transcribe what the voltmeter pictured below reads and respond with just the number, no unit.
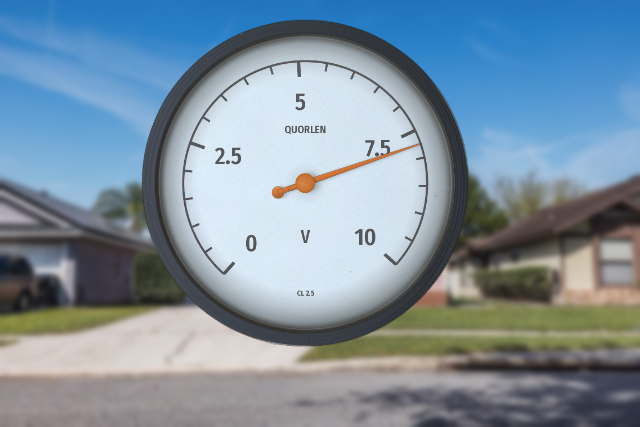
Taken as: 7.75
